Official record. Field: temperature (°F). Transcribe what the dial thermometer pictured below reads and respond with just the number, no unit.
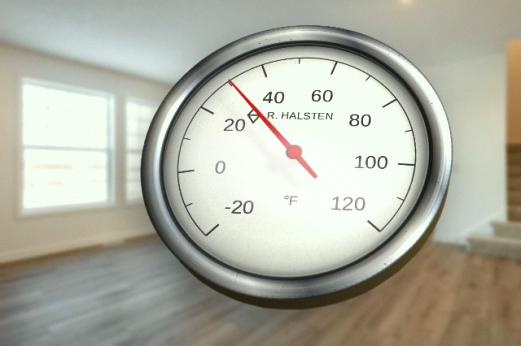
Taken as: 30
